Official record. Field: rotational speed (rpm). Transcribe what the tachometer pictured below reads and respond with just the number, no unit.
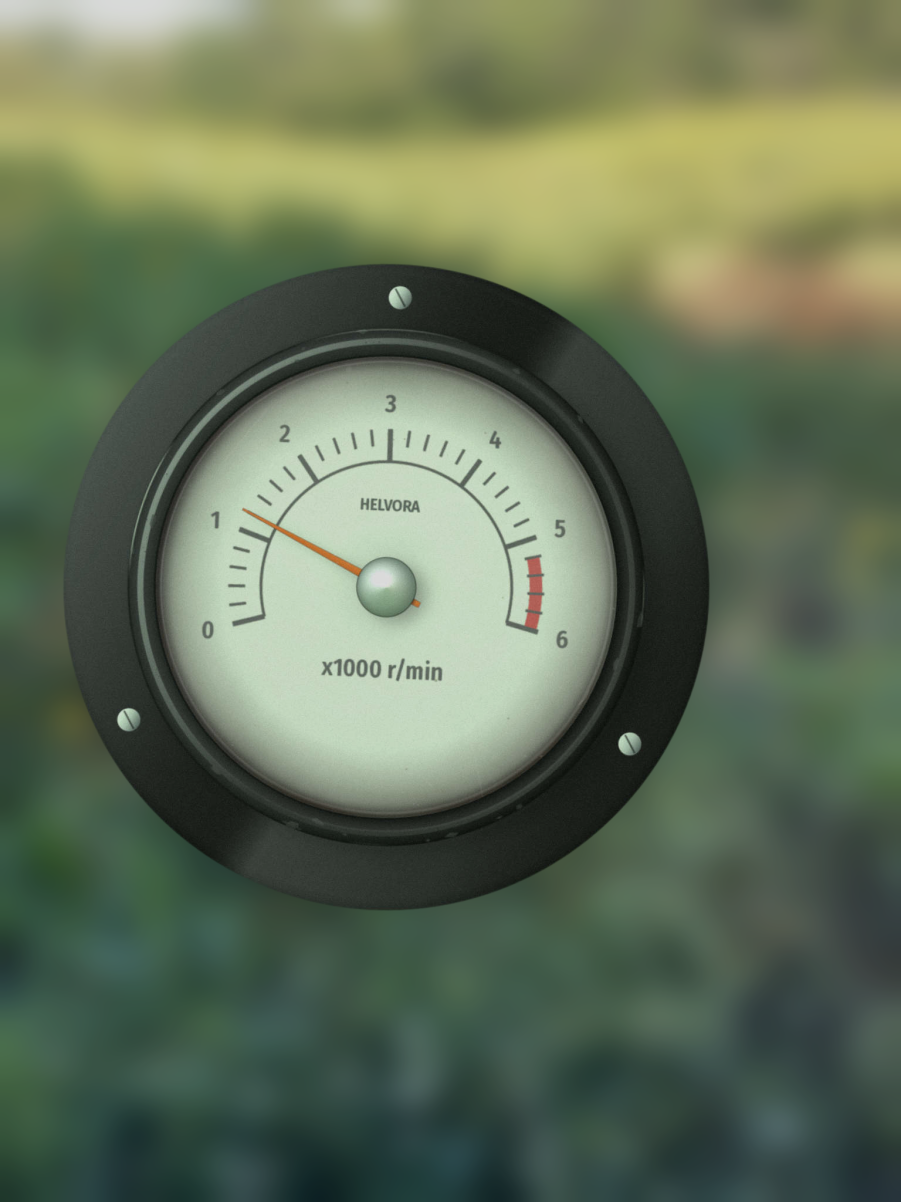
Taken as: 1200
